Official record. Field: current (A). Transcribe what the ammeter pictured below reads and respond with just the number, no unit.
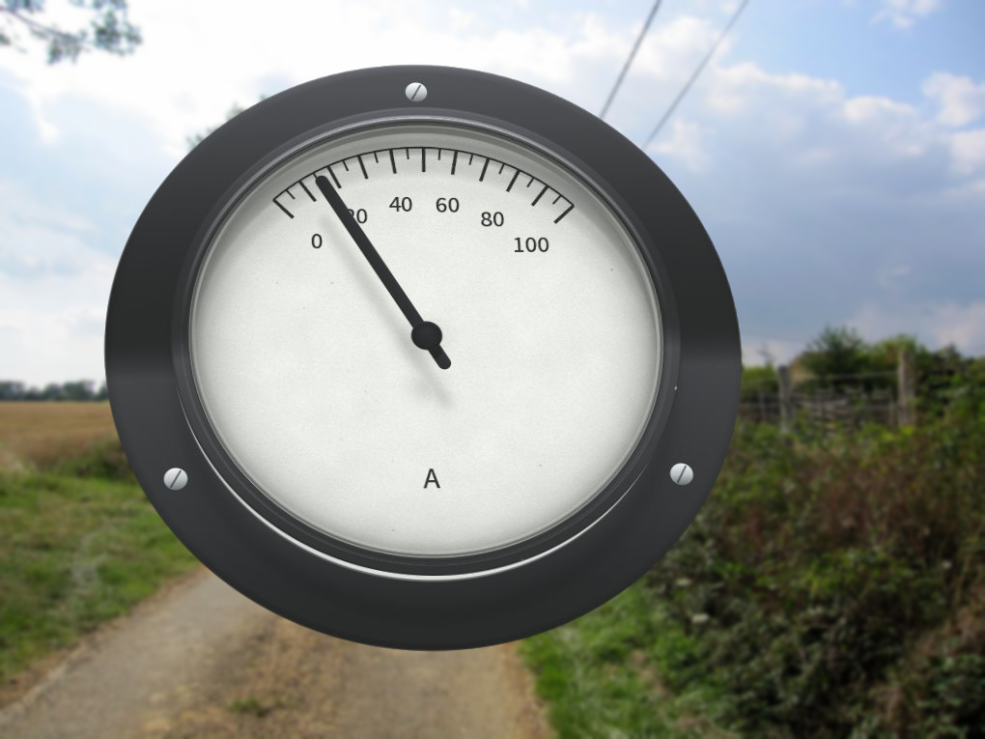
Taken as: 15
